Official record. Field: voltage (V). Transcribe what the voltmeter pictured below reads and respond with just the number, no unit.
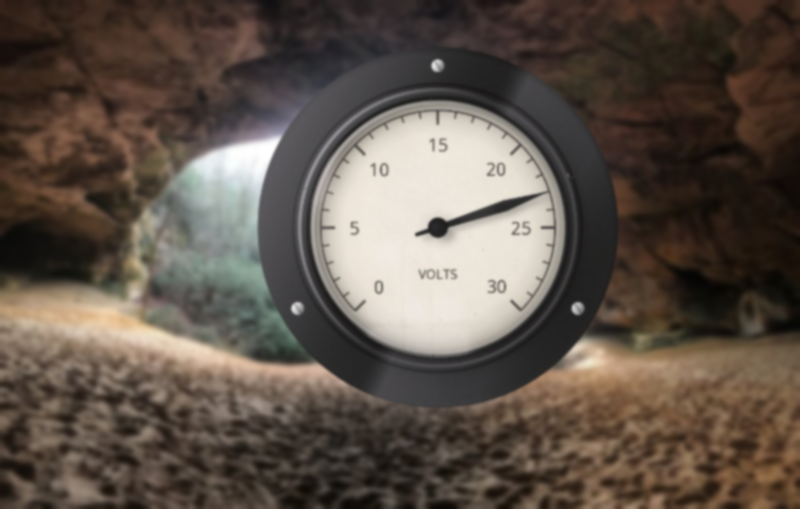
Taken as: 23
